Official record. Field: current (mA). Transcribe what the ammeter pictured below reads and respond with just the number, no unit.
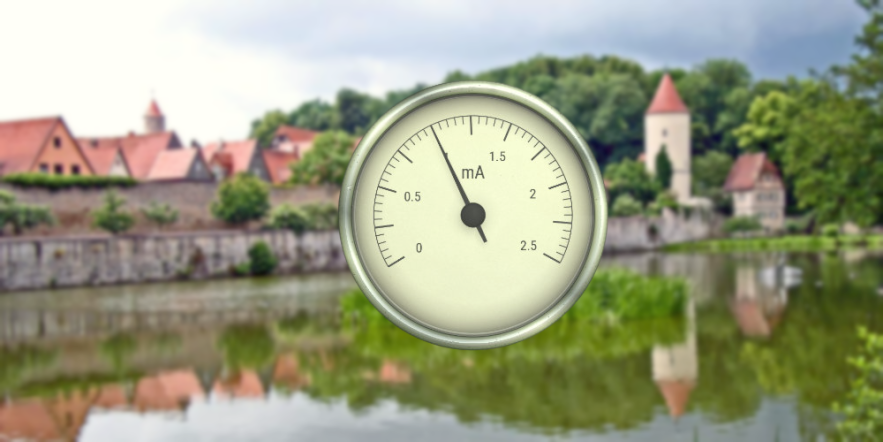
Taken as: 1
